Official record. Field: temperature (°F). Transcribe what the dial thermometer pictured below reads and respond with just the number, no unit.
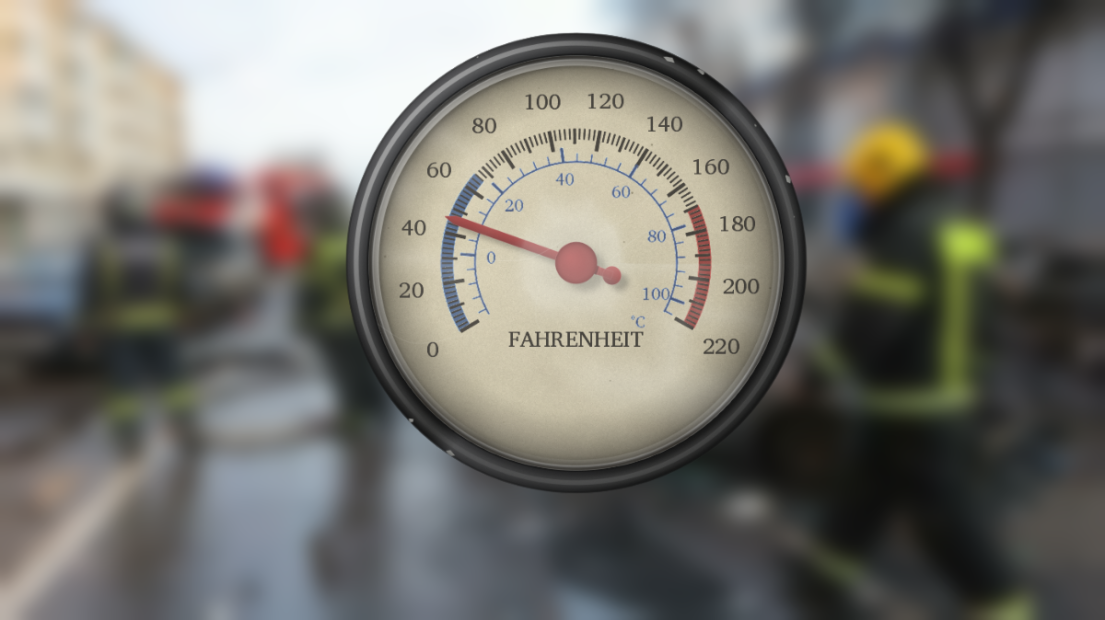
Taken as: 46
